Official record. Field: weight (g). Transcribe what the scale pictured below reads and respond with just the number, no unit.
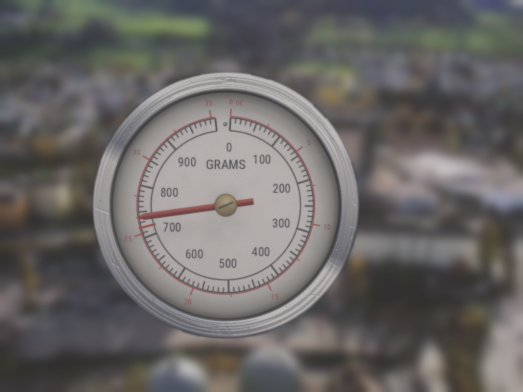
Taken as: 740
